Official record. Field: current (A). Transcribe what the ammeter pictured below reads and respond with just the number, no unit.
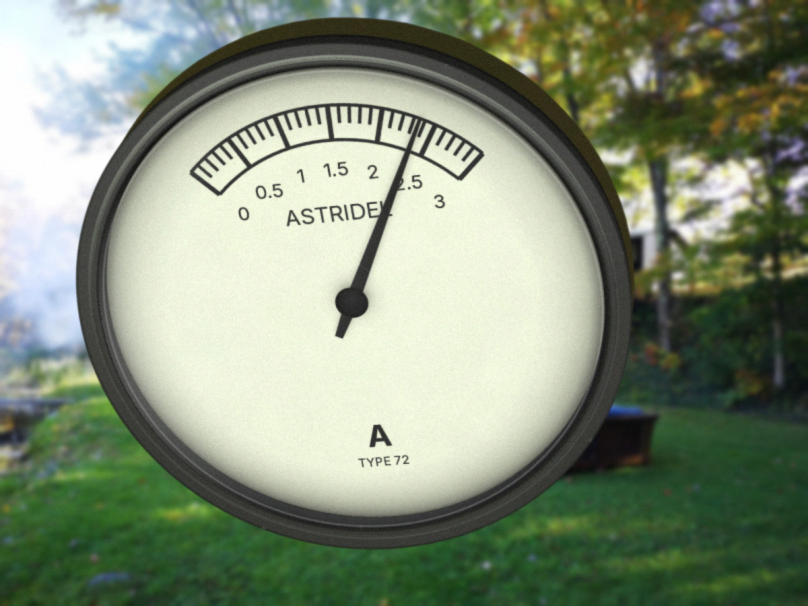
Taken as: 2.35
